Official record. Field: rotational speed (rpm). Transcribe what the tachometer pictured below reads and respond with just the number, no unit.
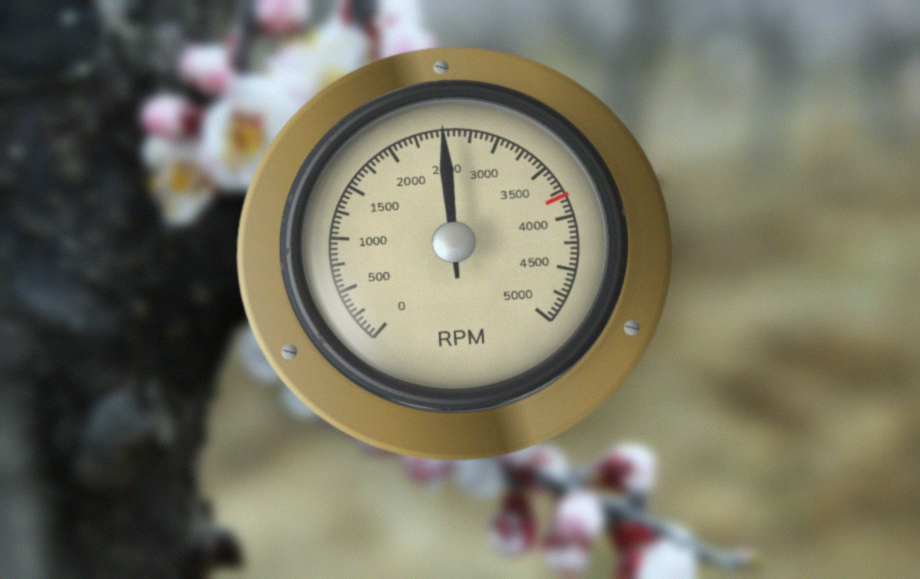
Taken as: 2500
